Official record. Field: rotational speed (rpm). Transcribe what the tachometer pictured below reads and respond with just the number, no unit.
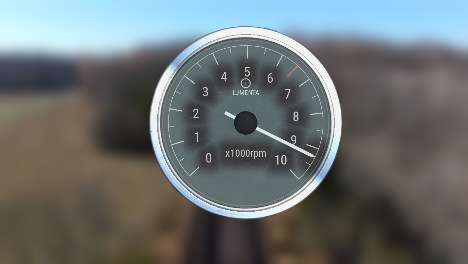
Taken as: 9250
